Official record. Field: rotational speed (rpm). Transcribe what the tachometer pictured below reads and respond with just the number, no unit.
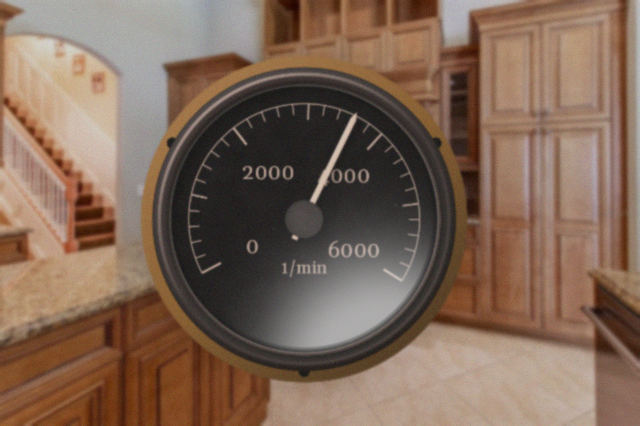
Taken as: 3600
